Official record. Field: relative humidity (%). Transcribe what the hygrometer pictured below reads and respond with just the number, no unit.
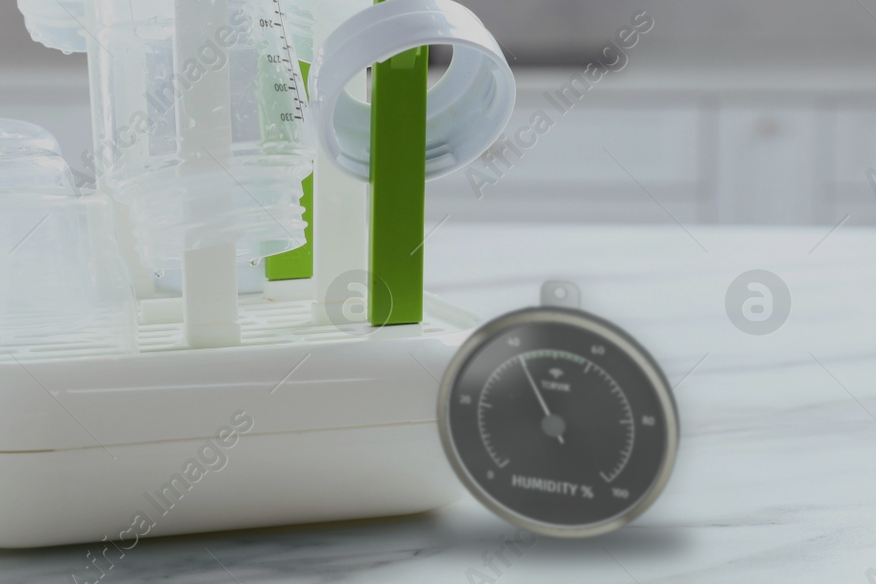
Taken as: 40
